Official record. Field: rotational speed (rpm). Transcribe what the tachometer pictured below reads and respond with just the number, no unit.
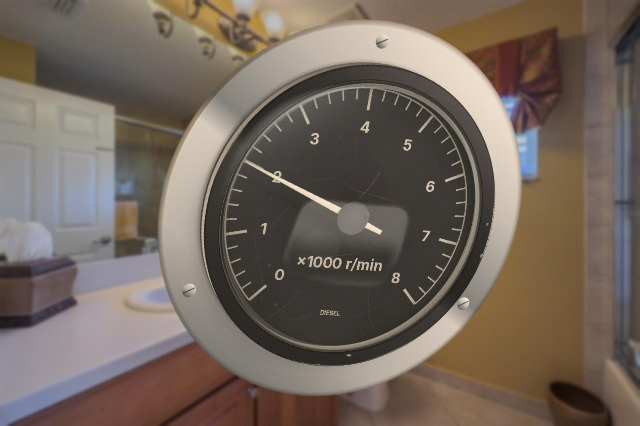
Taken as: 2000
